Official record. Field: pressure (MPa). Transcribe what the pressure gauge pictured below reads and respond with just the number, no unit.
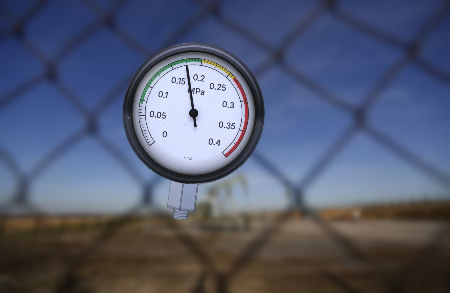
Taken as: 0.175
